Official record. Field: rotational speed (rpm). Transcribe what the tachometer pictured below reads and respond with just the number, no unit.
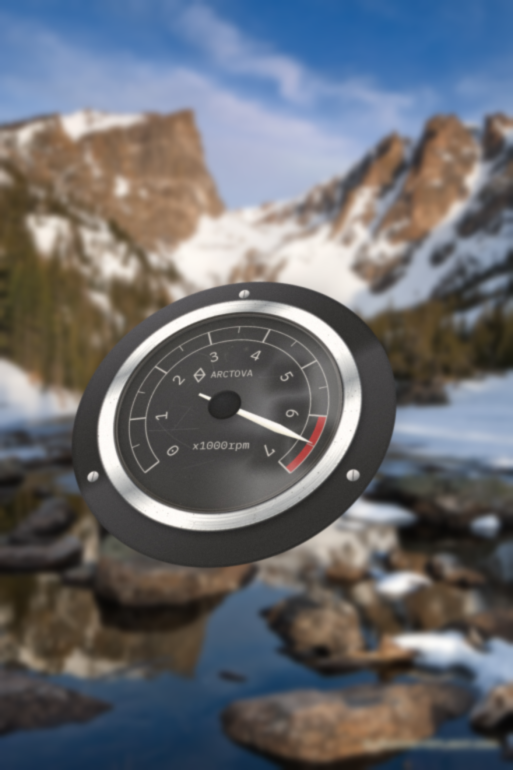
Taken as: 6500
